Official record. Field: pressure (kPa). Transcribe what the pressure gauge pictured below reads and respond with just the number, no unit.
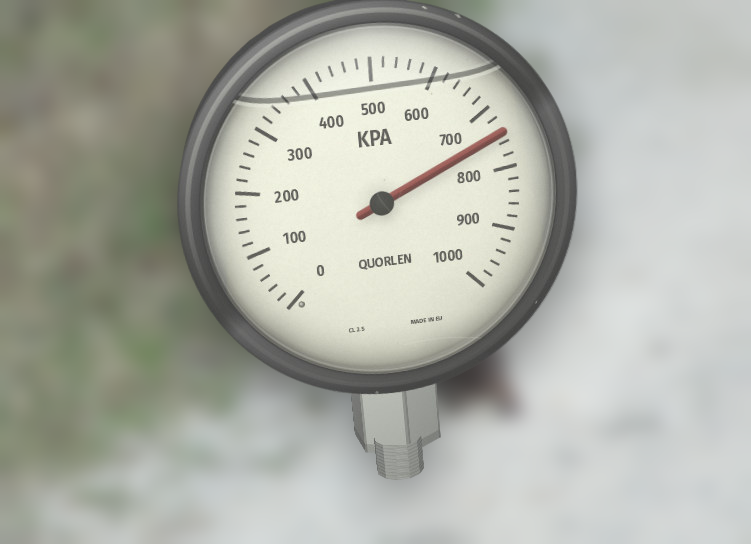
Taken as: 740
